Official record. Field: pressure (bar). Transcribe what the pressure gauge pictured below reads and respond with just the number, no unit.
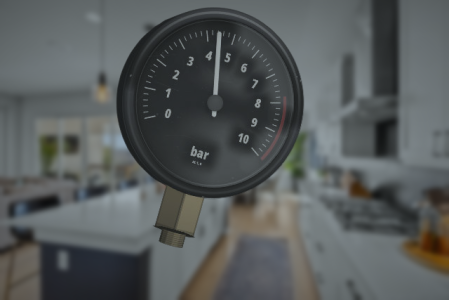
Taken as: 4.4
